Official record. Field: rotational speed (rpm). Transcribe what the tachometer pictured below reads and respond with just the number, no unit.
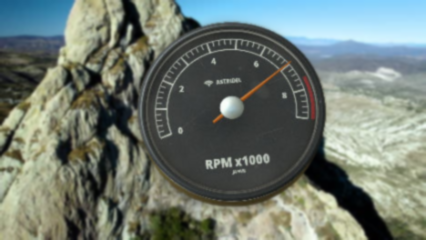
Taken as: 7000
